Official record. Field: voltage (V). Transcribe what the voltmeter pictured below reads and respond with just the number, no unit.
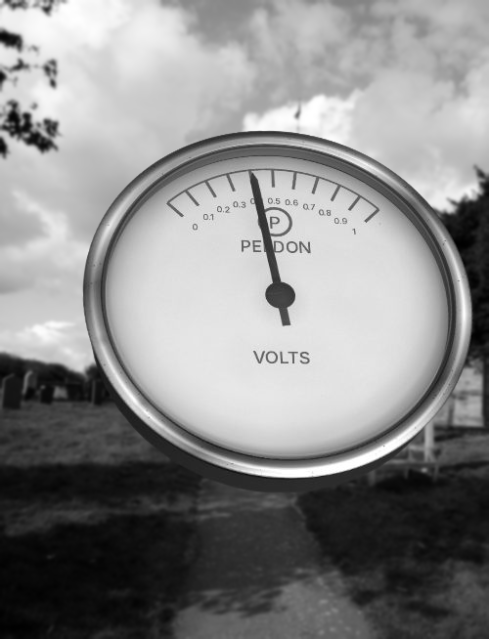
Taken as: 0.4
